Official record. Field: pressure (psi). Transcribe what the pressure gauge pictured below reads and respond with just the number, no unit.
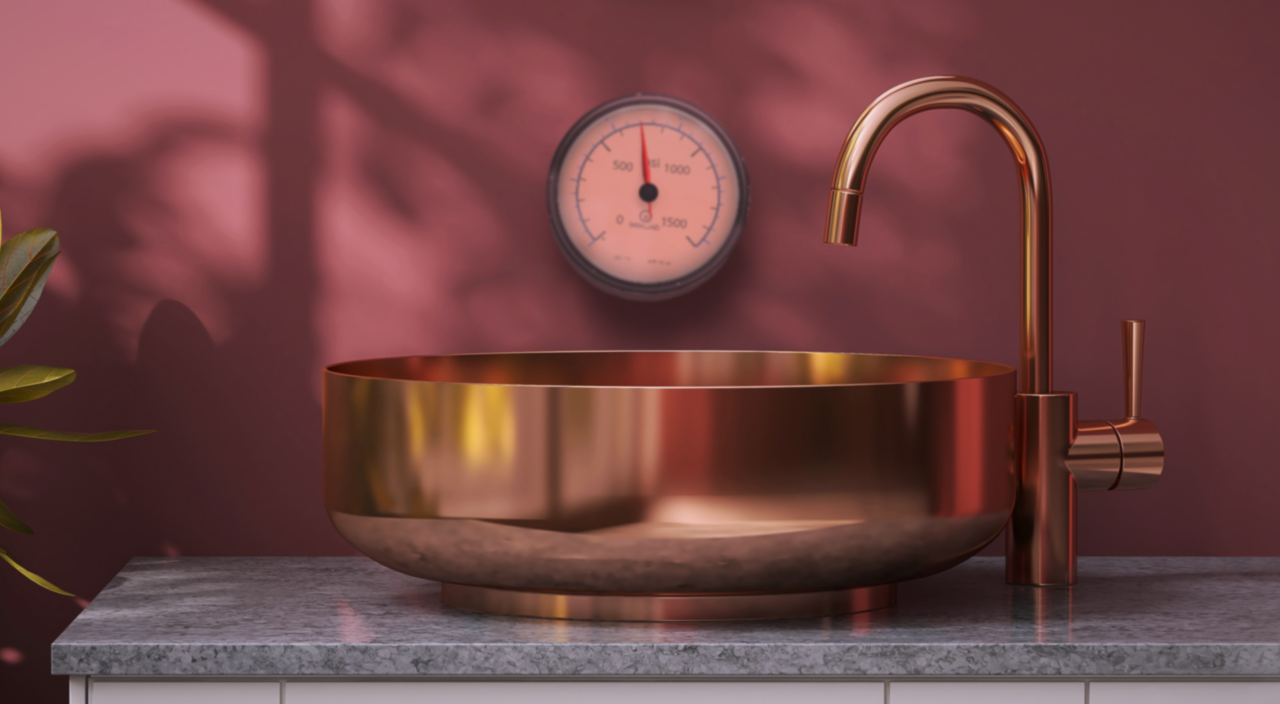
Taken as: 700
